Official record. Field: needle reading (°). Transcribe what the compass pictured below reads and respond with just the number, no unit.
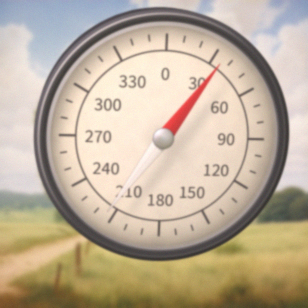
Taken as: 35
